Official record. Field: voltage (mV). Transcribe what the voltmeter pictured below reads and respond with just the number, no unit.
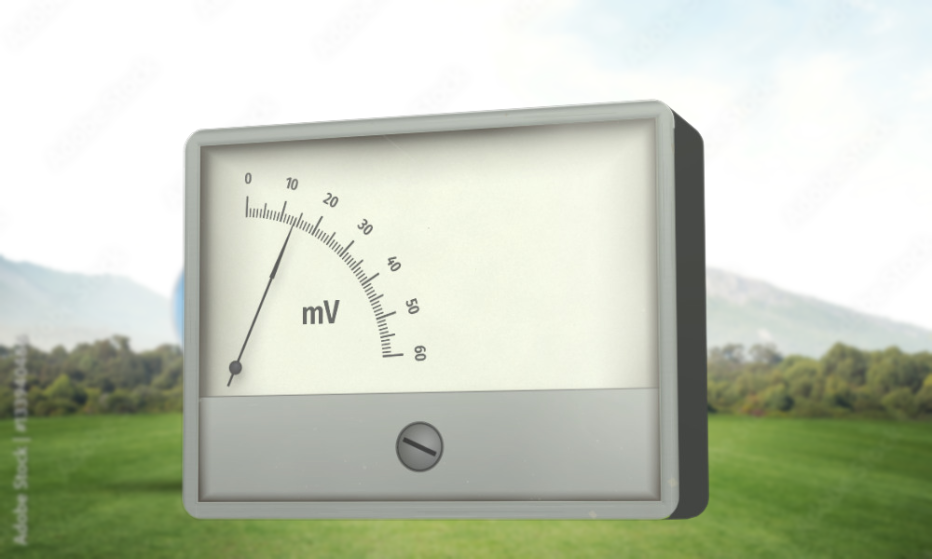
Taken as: 15
